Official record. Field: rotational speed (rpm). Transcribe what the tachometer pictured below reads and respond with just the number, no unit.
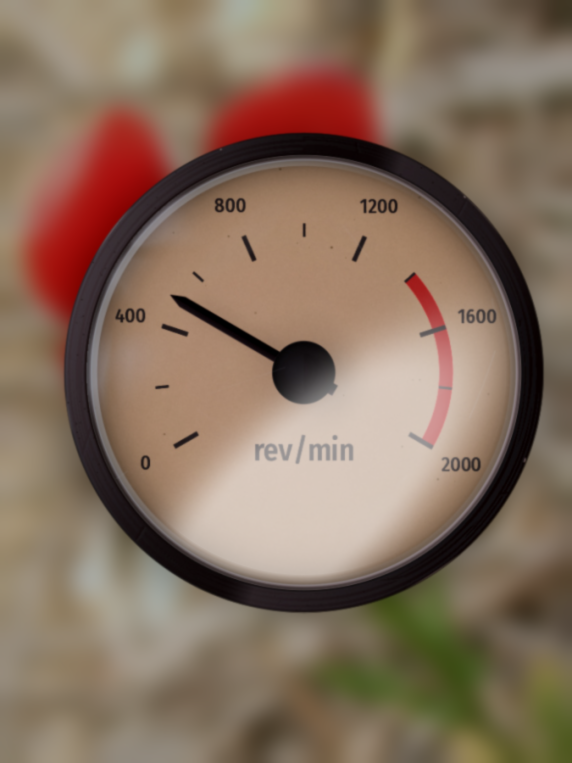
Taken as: 500
